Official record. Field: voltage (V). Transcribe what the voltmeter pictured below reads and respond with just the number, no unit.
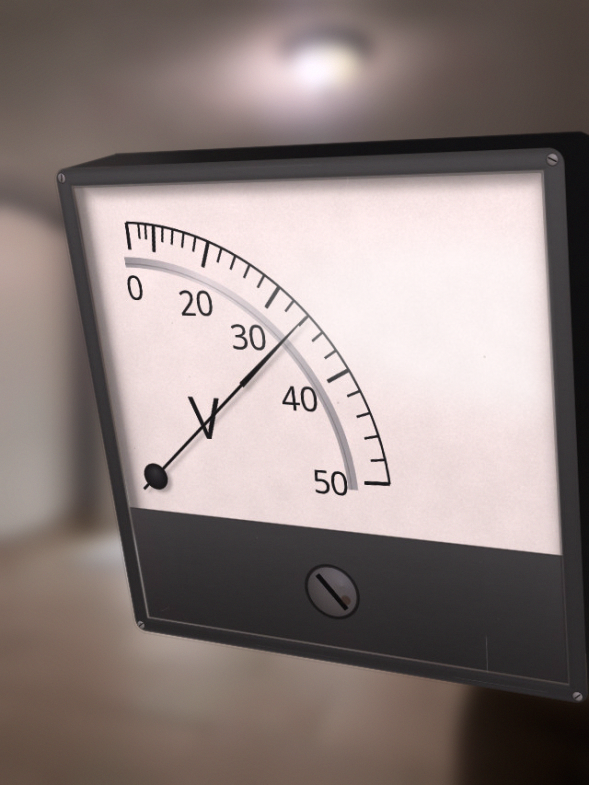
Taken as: 34
